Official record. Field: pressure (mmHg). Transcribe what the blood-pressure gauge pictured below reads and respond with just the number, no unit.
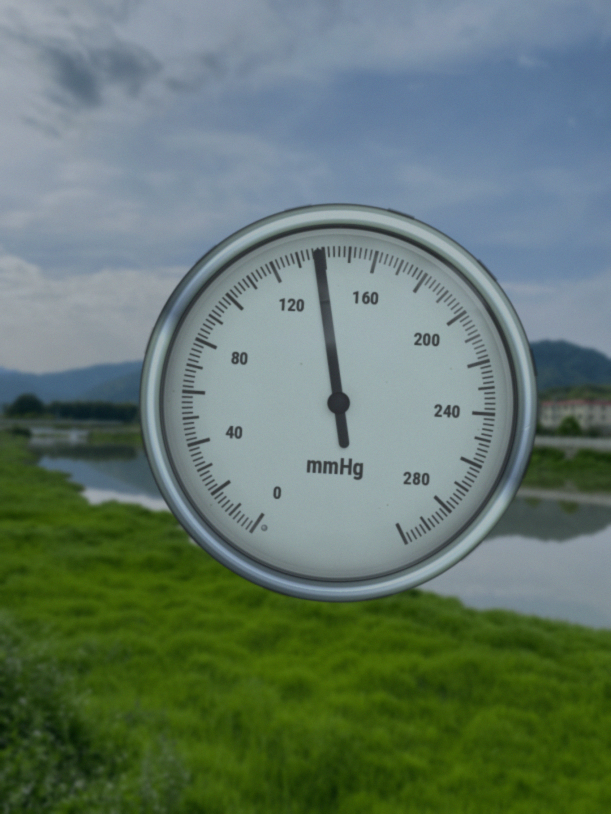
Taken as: 138
